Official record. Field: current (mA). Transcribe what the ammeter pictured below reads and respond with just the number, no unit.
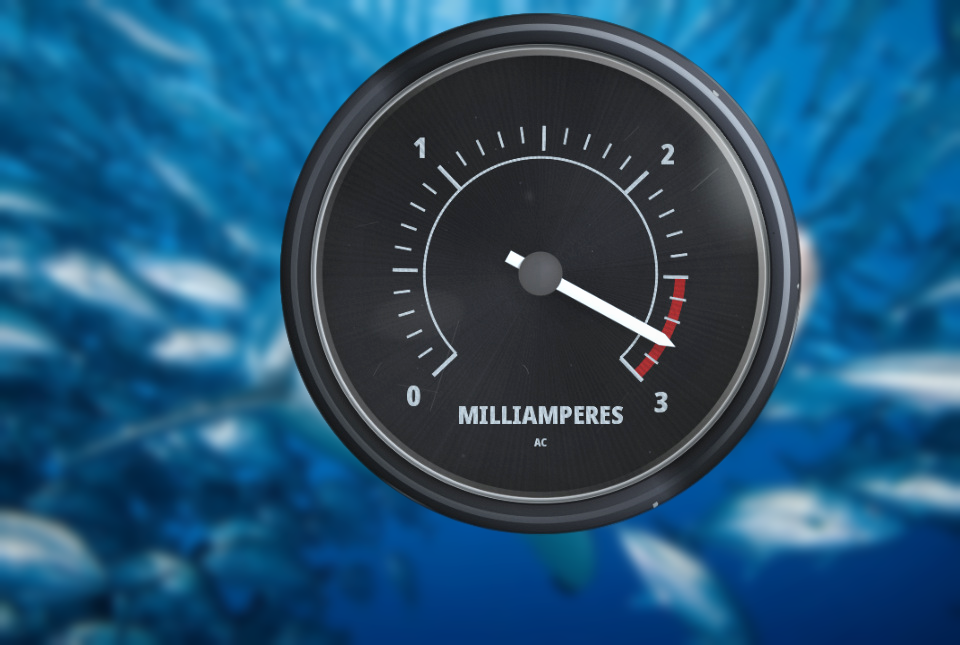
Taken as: 2.8
